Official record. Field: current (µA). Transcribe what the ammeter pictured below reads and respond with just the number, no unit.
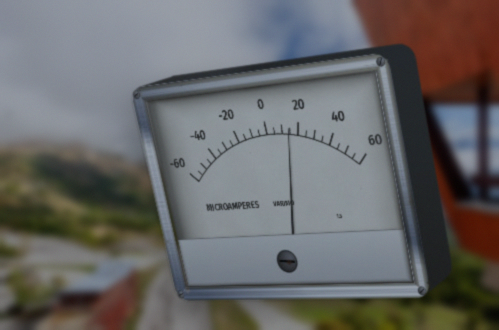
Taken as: 15
